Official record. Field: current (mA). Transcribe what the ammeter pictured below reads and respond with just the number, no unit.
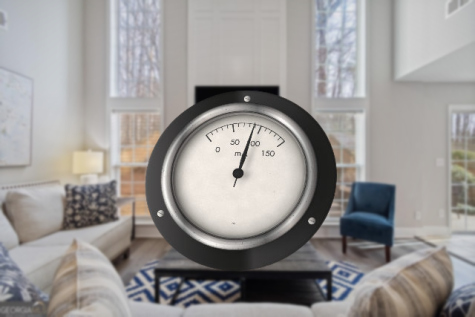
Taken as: 90
